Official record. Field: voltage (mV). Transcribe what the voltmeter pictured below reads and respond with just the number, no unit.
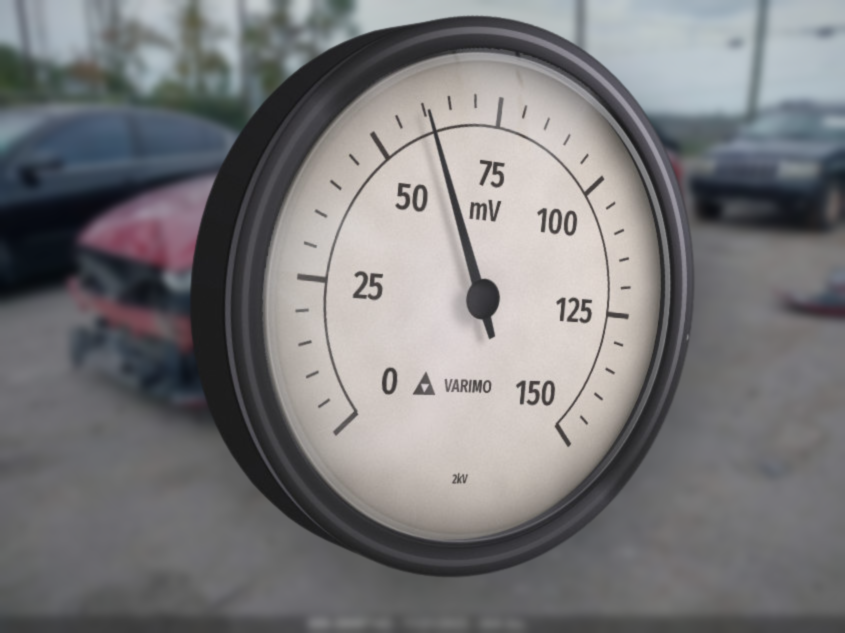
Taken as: 60
